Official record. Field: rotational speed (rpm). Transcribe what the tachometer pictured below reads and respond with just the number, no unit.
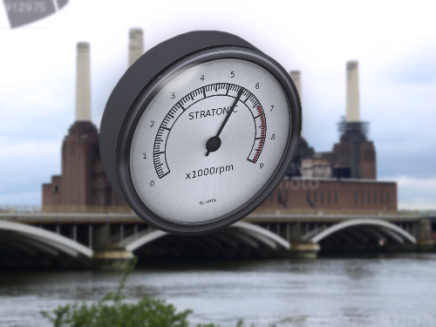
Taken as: 5500
